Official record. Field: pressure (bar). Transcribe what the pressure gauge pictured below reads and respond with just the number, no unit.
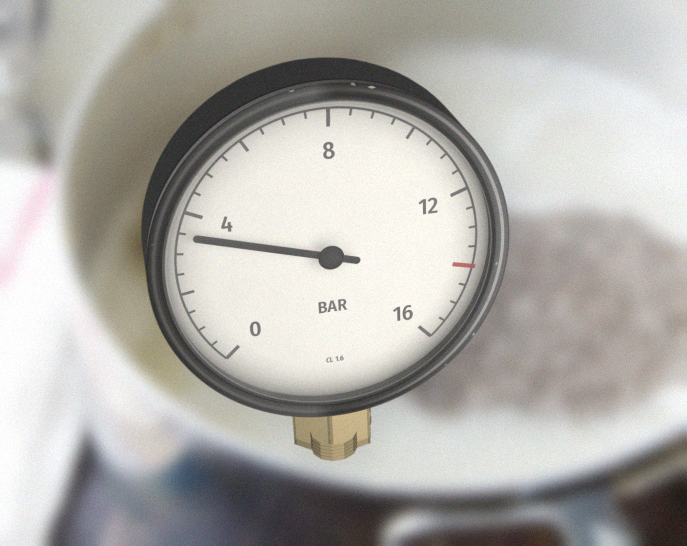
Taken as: 3.5
